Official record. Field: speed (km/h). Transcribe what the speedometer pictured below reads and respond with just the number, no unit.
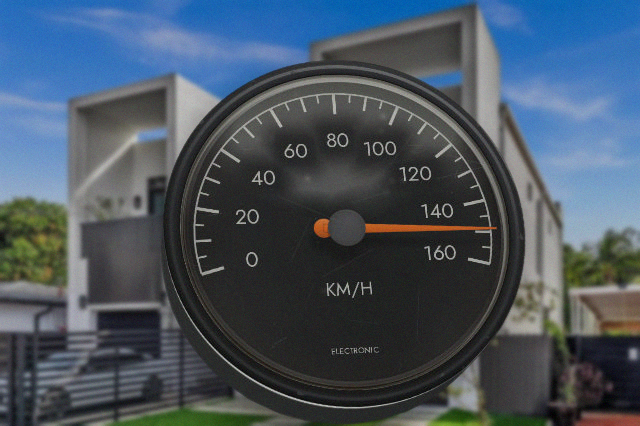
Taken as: 150
